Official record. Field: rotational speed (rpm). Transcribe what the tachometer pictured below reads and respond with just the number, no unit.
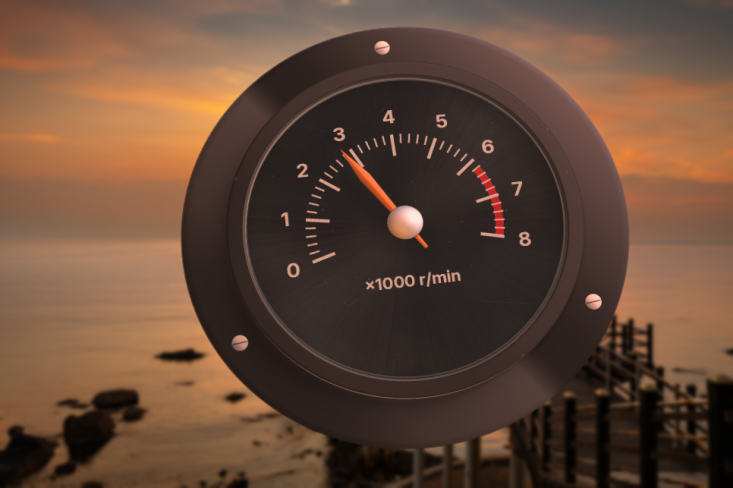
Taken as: 2800
